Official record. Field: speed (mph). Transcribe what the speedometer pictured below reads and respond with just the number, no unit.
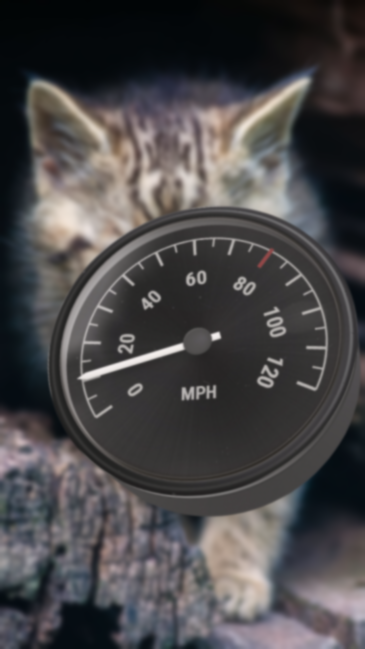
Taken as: 10
